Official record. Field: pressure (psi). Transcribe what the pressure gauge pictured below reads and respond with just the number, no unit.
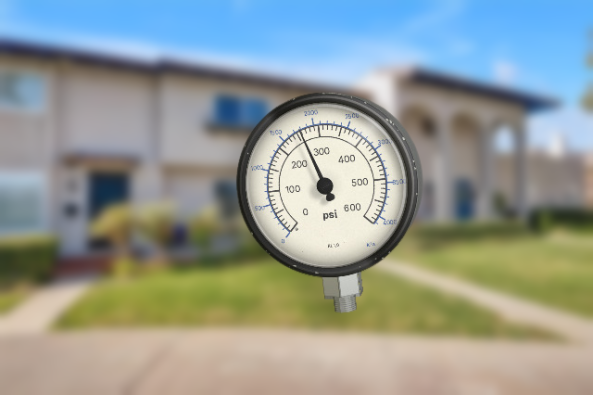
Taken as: 260
